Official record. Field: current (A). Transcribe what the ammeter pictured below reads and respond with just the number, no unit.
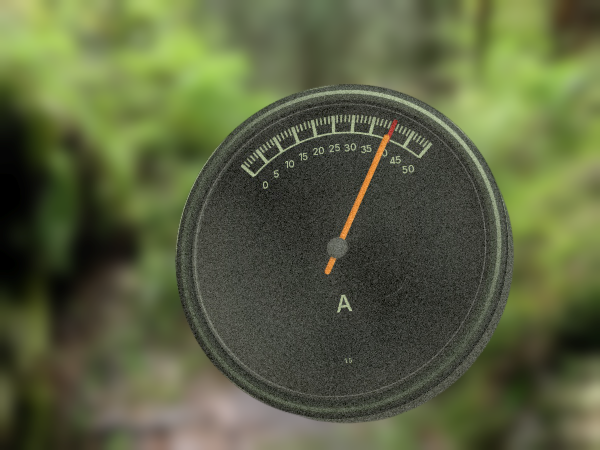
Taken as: 40
